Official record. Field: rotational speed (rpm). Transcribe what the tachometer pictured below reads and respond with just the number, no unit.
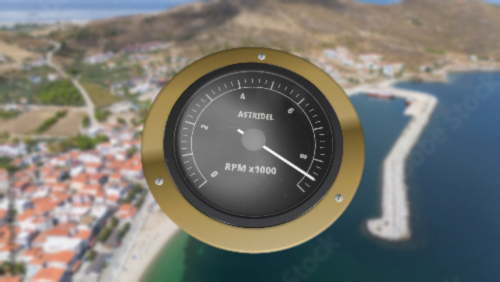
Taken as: 8600
